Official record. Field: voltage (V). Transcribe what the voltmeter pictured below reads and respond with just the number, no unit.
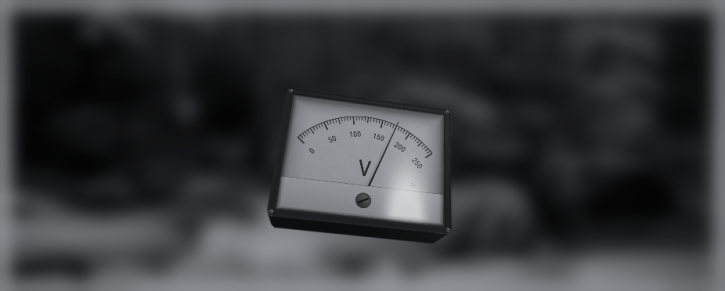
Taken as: 175
